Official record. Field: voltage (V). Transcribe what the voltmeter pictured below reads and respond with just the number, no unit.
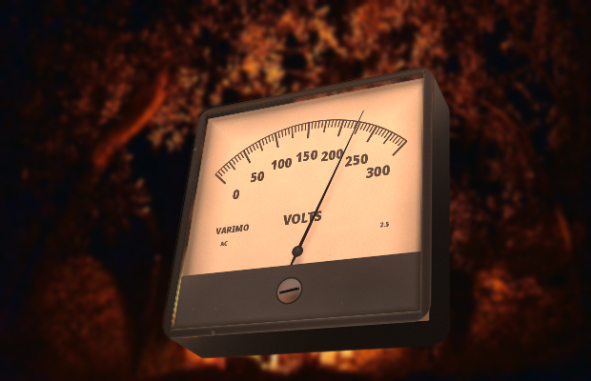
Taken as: 225
